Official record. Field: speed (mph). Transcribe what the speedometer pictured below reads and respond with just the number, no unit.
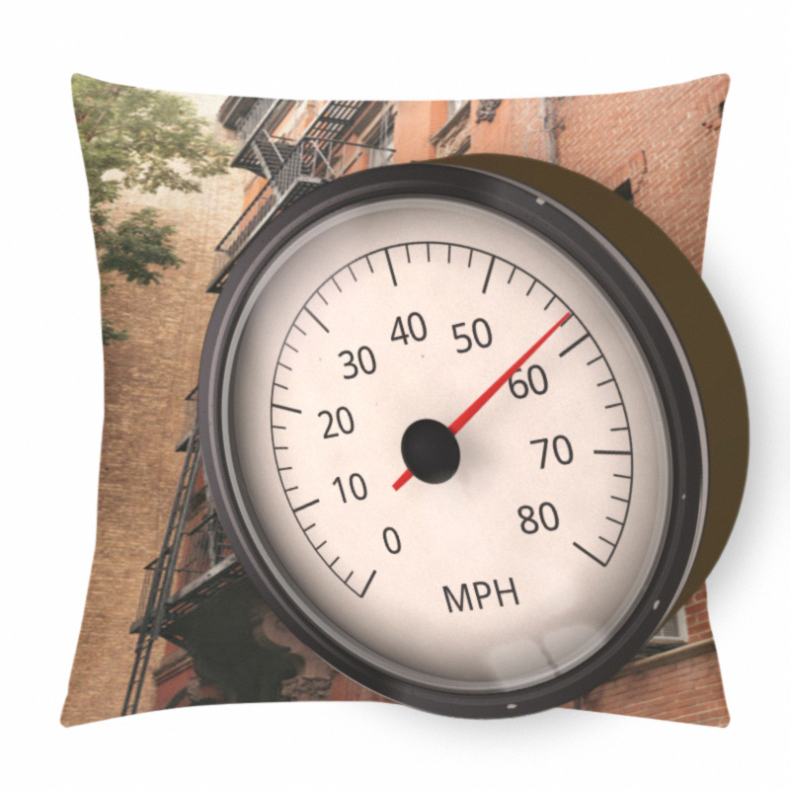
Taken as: 58
